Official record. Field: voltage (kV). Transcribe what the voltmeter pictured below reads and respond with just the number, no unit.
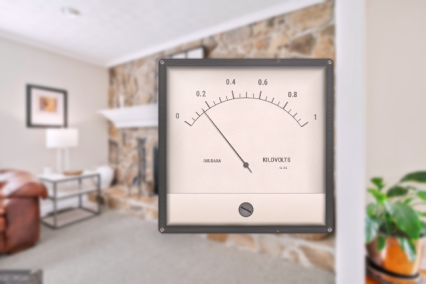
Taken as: 0.15
